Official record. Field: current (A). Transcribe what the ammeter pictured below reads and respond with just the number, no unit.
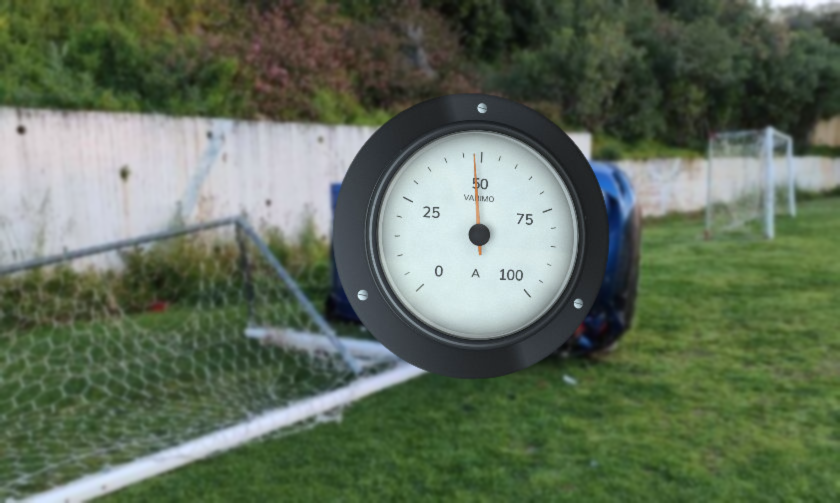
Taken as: 47.5
